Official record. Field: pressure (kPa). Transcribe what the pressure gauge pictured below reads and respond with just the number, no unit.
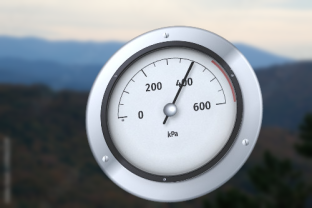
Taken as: 400
